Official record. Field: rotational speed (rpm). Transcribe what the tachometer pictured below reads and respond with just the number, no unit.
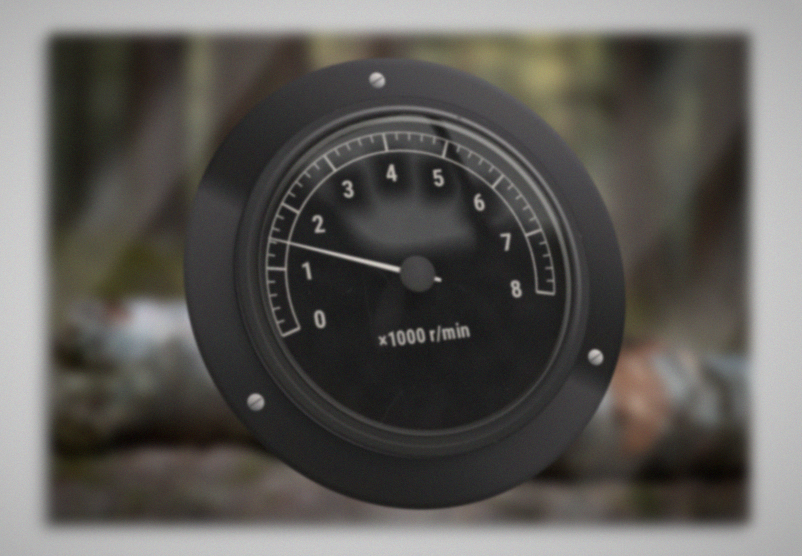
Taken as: 1400
